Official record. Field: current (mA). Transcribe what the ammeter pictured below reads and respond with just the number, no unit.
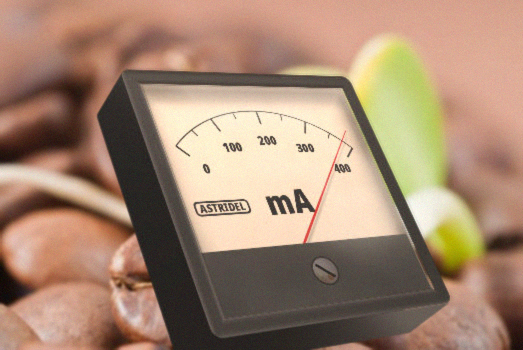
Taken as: 375
